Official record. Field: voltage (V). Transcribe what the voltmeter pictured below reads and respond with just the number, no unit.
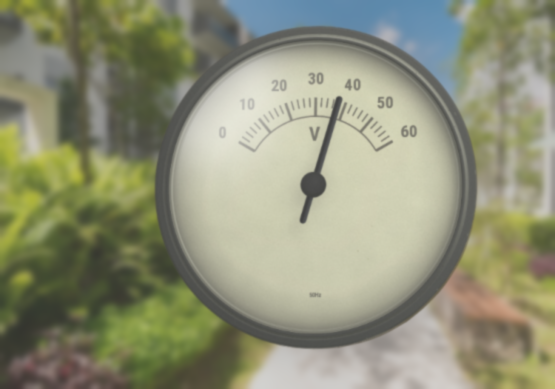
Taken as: 38
